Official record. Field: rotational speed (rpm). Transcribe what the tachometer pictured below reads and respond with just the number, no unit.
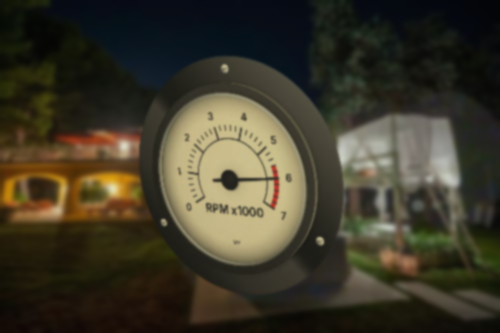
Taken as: 6000
